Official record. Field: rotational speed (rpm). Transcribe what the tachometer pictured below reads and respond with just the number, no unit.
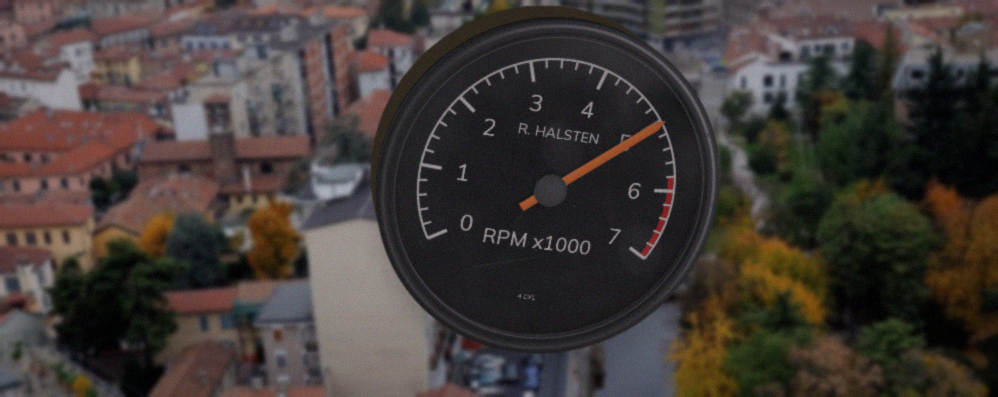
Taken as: 5000
